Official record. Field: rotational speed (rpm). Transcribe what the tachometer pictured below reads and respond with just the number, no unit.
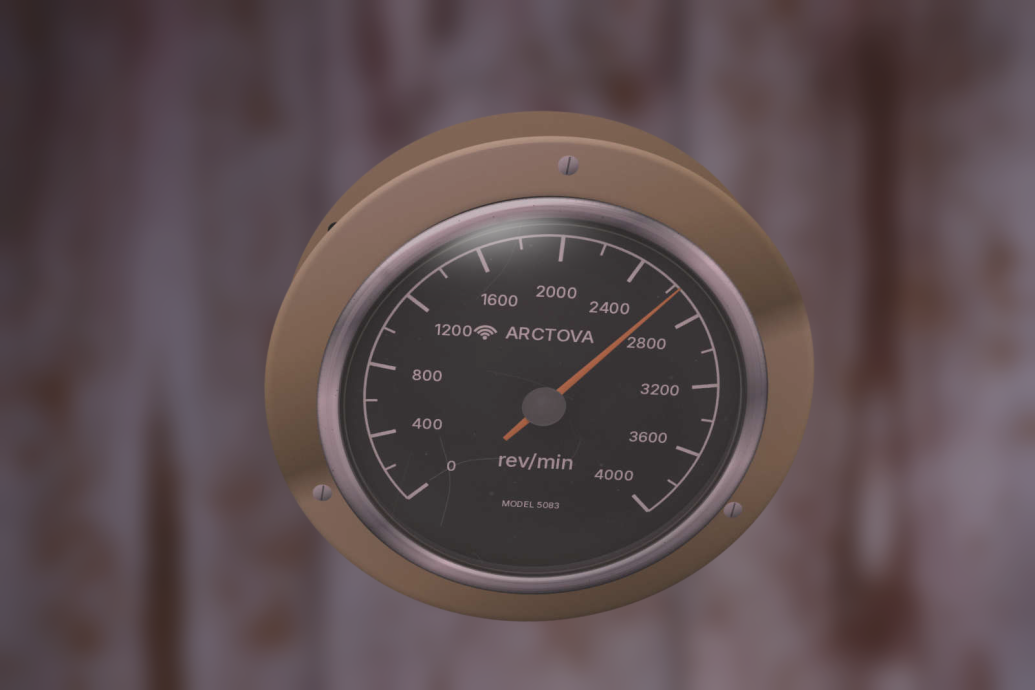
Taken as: 2600
